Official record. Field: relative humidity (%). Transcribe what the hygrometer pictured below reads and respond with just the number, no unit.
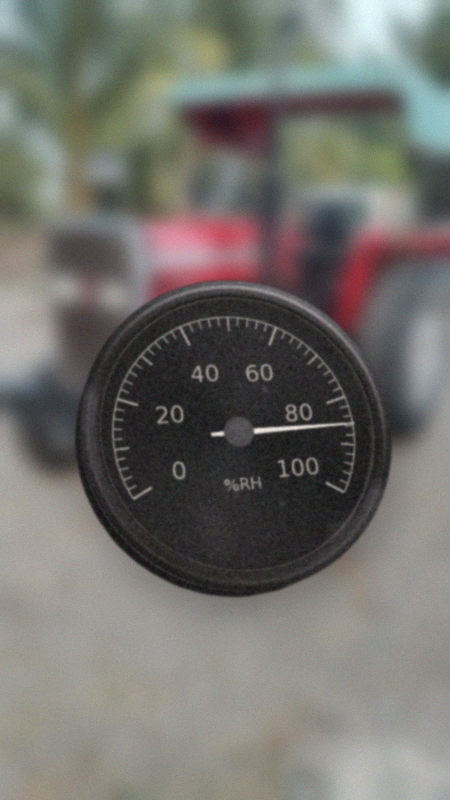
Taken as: 86
